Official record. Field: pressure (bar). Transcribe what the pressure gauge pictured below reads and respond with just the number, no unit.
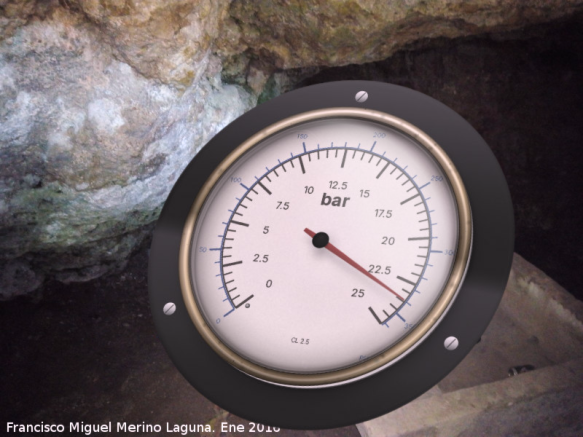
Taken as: 23.5
